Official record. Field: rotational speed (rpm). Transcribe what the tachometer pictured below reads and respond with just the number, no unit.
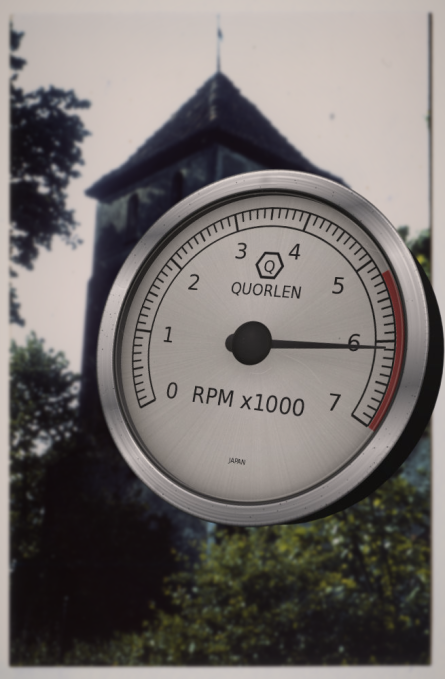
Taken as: 6100
